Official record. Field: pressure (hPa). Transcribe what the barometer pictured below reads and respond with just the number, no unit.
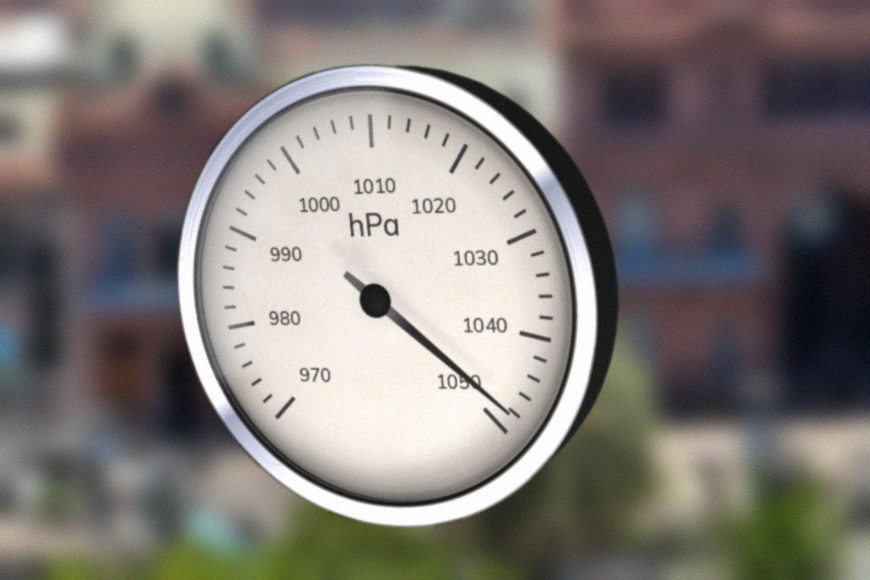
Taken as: 1048
